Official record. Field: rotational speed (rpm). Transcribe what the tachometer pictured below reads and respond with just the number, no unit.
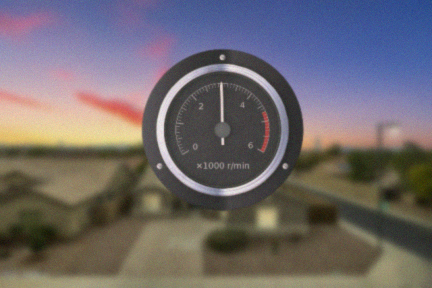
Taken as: 3000
